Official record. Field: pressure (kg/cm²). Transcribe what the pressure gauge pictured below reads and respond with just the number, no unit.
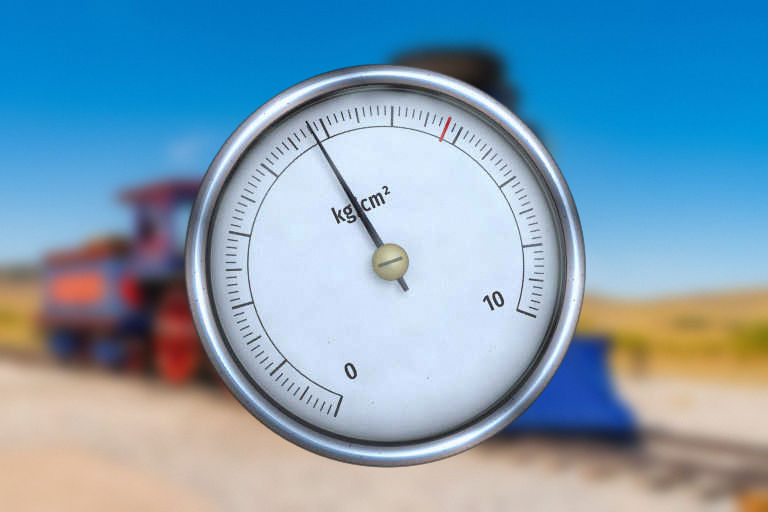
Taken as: 4.8
